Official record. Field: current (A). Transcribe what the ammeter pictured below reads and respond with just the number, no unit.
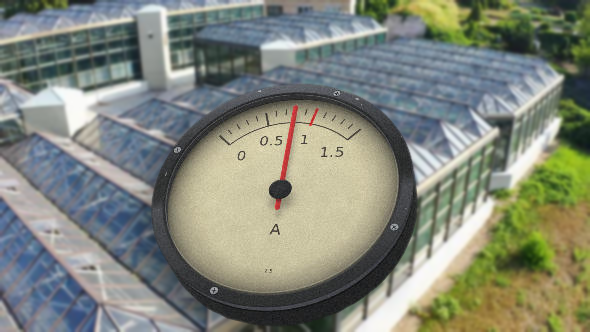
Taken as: 0.8
